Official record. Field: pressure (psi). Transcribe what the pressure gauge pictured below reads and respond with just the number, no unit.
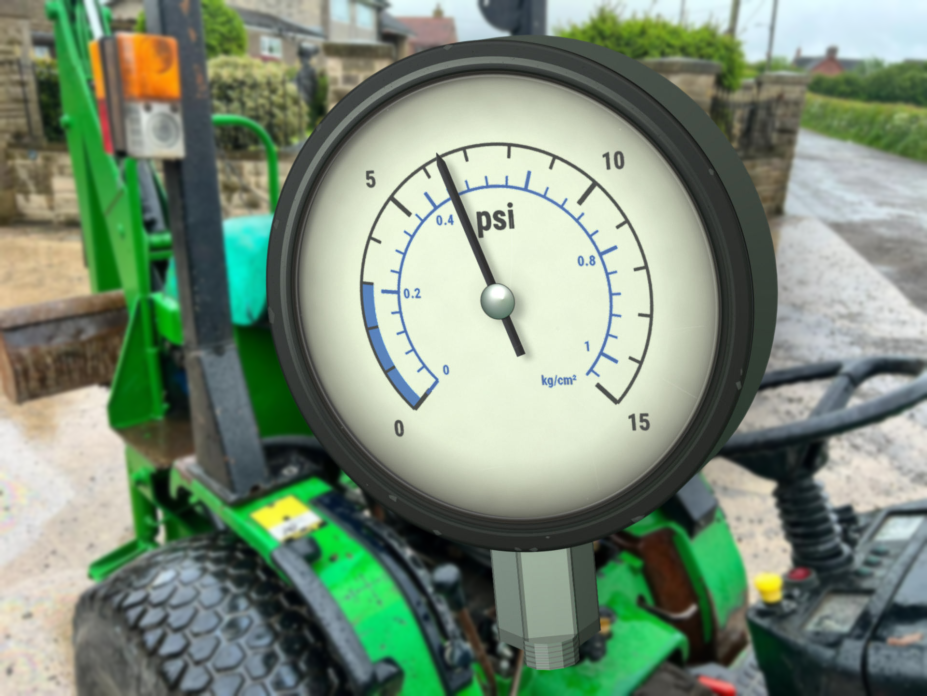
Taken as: 6.5
